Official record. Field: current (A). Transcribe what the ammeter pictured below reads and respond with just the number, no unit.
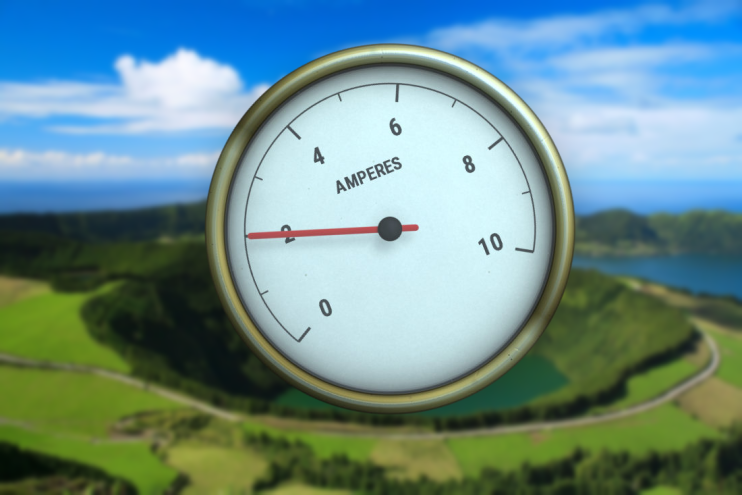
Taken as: 2
